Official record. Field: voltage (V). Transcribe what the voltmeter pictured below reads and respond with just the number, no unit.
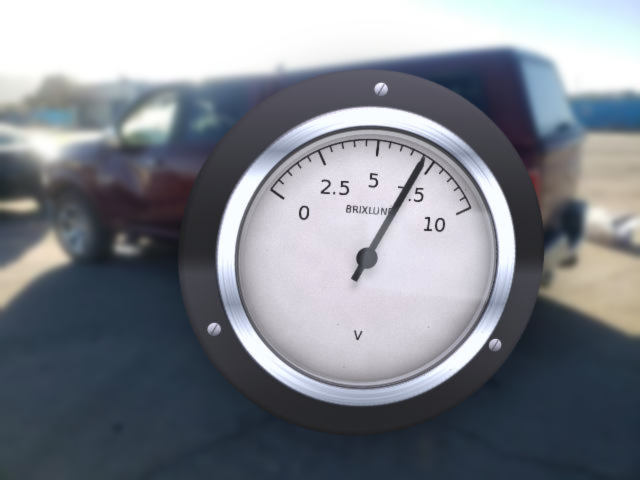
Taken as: 7
